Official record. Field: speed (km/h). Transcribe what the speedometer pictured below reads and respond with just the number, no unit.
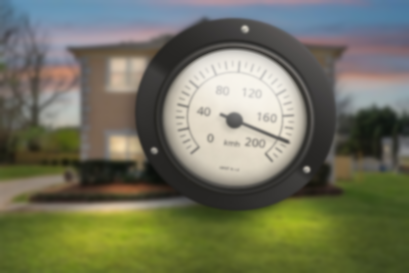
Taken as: 180
